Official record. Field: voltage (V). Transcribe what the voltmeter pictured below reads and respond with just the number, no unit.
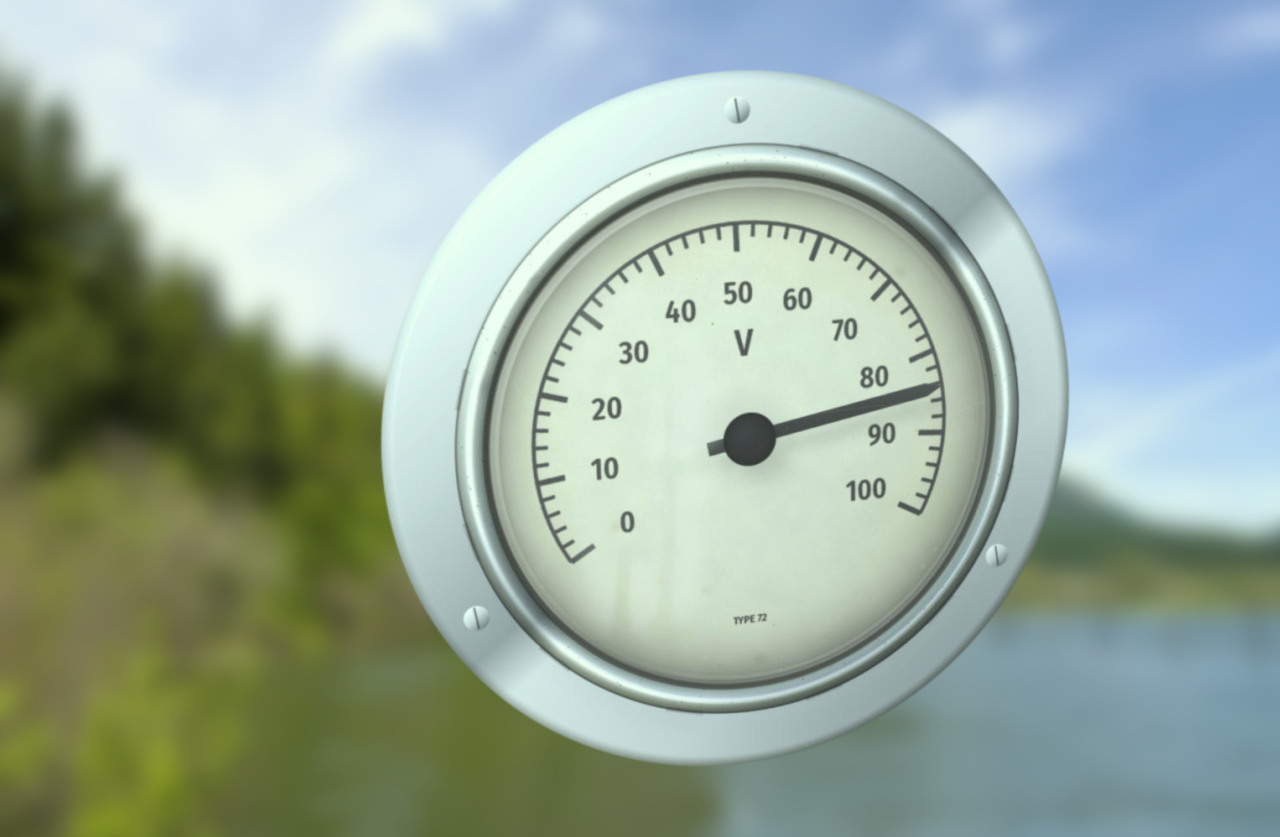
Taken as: 84
